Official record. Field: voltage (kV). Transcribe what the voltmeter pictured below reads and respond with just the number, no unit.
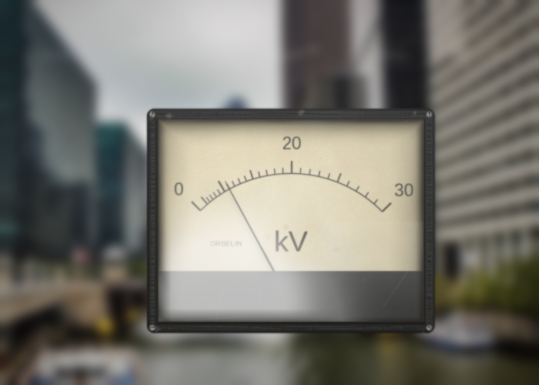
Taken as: 11
